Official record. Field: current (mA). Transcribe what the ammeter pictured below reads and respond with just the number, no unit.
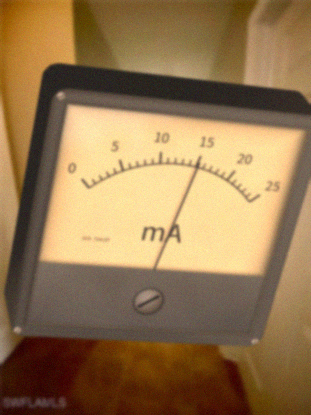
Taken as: 15
